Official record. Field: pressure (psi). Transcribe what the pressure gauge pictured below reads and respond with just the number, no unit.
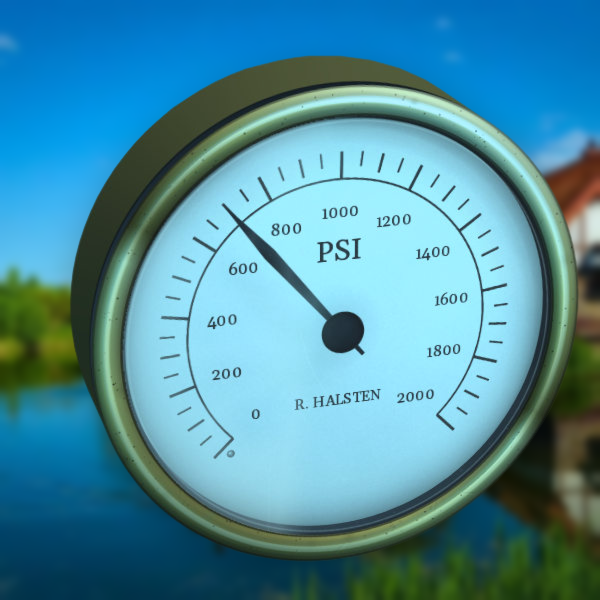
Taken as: 700
